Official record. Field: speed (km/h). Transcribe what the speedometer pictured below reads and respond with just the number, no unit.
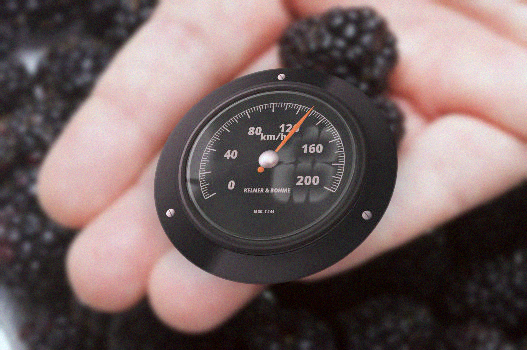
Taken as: 130
